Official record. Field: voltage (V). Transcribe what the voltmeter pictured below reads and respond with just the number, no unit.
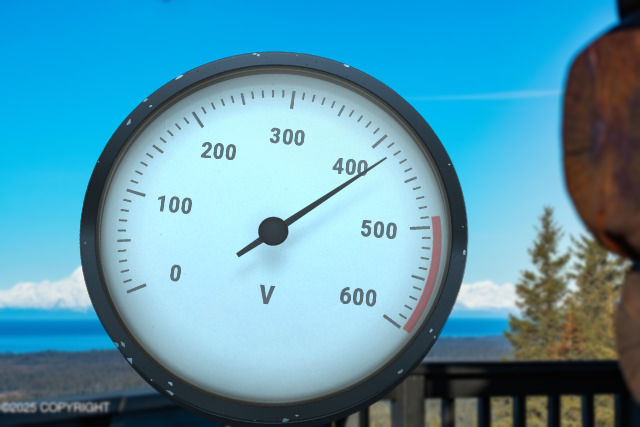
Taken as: 420
